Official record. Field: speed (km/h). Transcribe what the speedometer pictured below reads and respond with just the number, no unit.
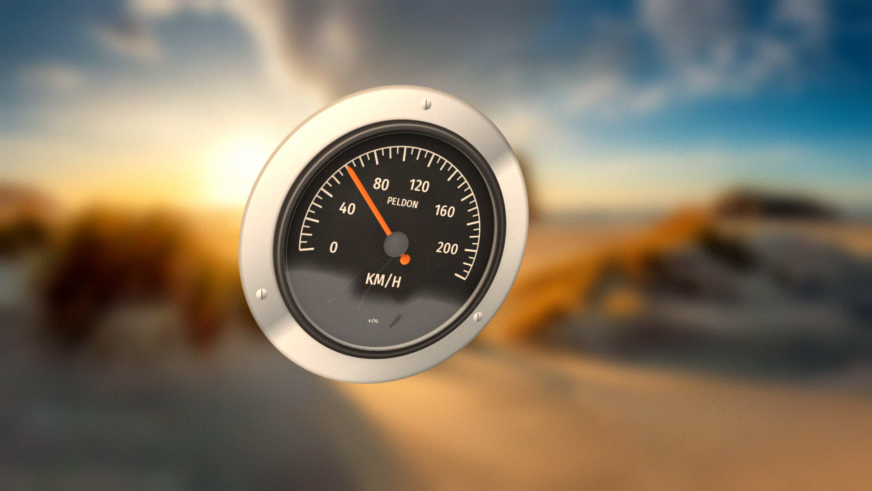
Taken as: 60
